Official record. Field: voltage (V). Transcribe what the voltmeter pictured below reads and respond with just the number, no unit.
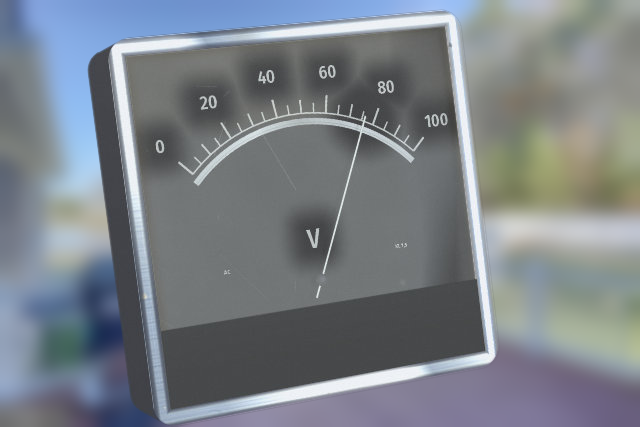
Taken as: 75
